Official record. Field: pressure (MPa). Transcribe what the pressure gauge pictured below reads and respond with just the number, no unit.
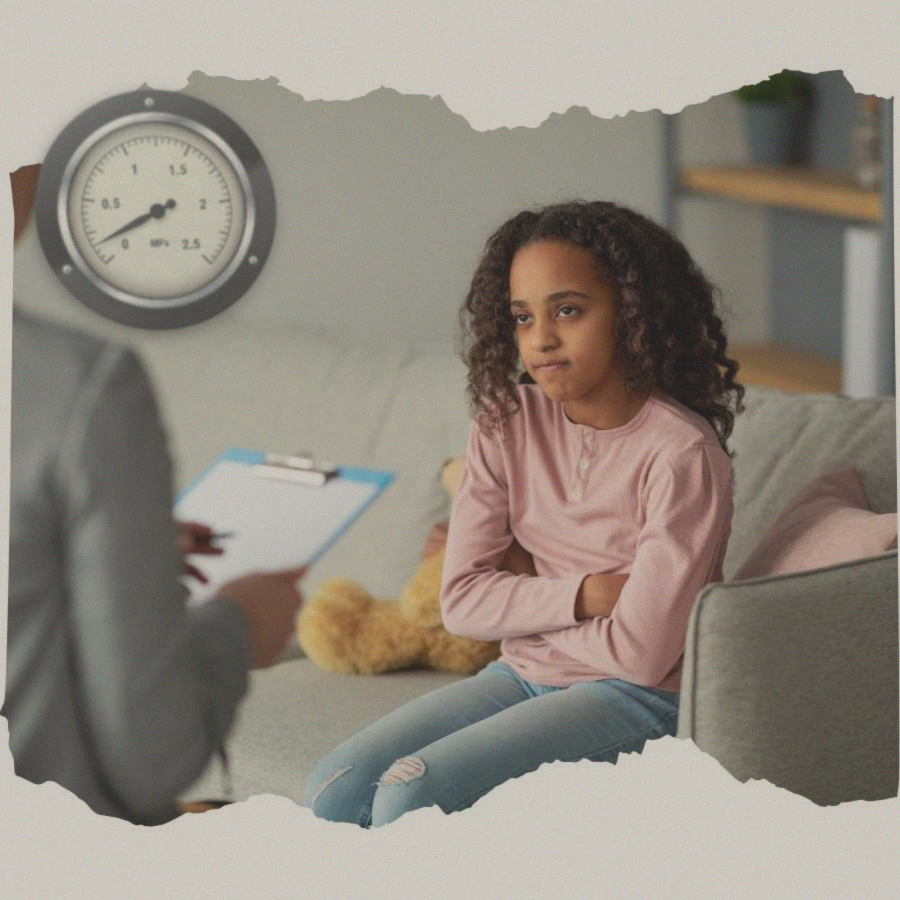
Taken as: 0.15
